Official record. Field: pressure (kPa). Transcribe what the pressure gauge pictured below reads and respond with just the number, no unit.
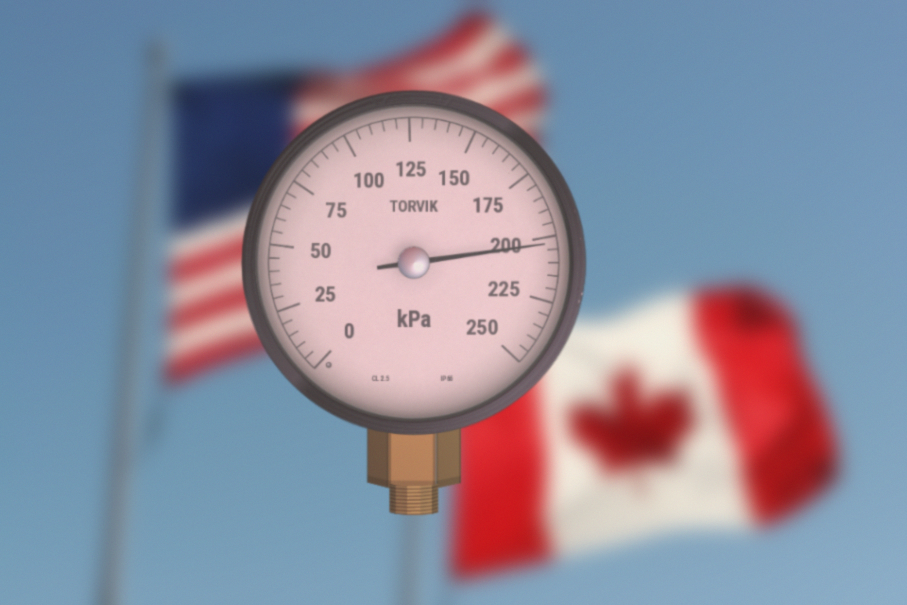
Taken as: 202.5
